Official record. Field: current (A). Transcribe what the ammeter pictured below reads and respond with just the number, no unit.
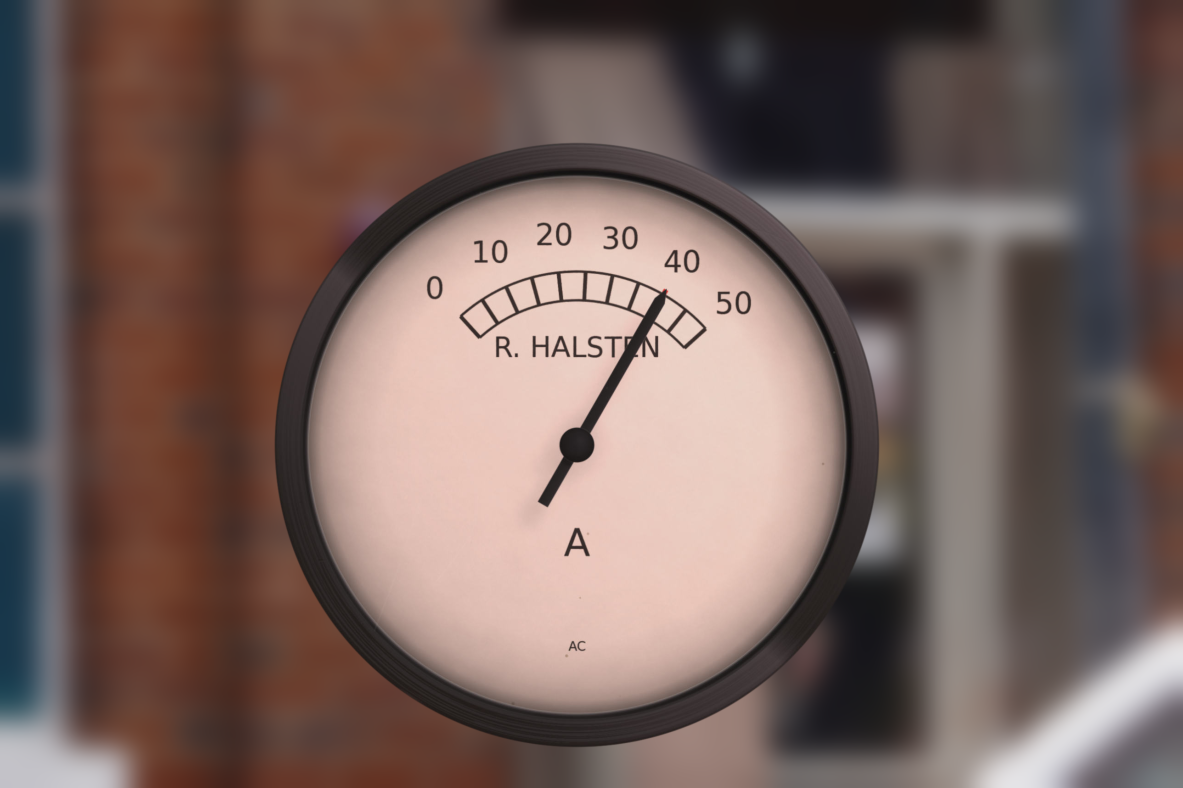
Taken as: 40
